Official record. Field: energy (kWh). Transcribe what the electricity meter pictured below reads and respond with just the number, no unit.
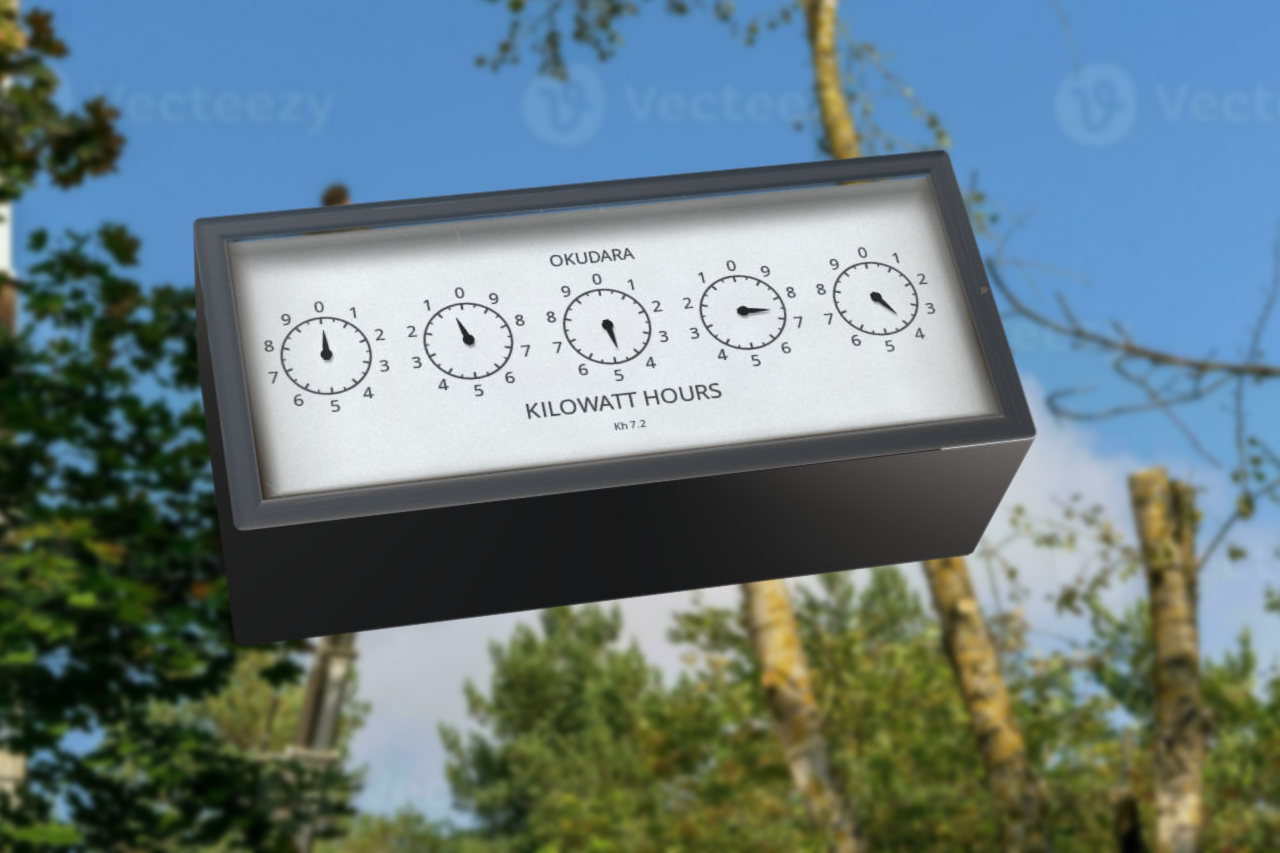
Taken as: 474
